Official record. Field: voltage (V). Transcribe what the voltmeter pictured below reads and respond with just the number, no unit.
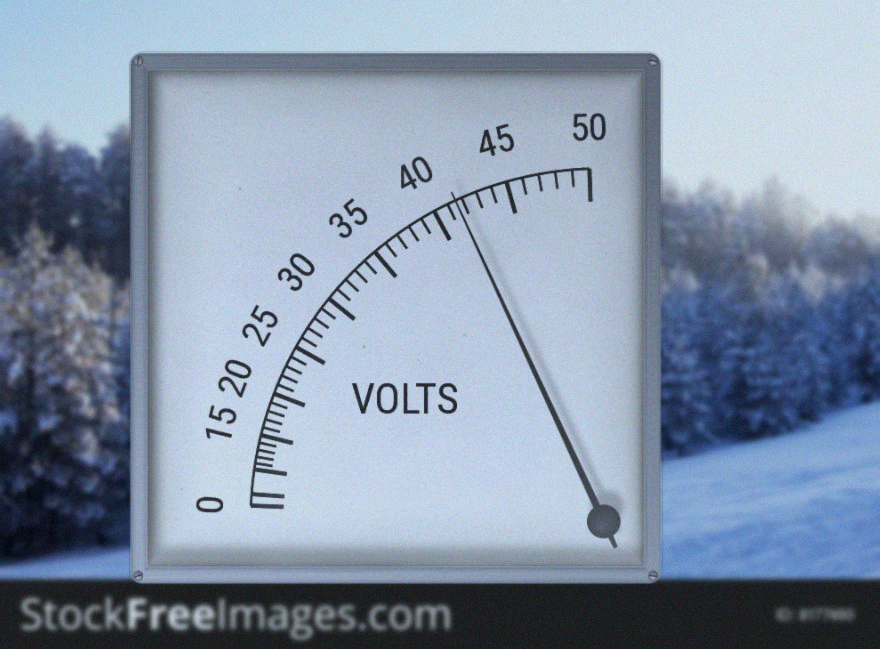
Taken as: 41.5
